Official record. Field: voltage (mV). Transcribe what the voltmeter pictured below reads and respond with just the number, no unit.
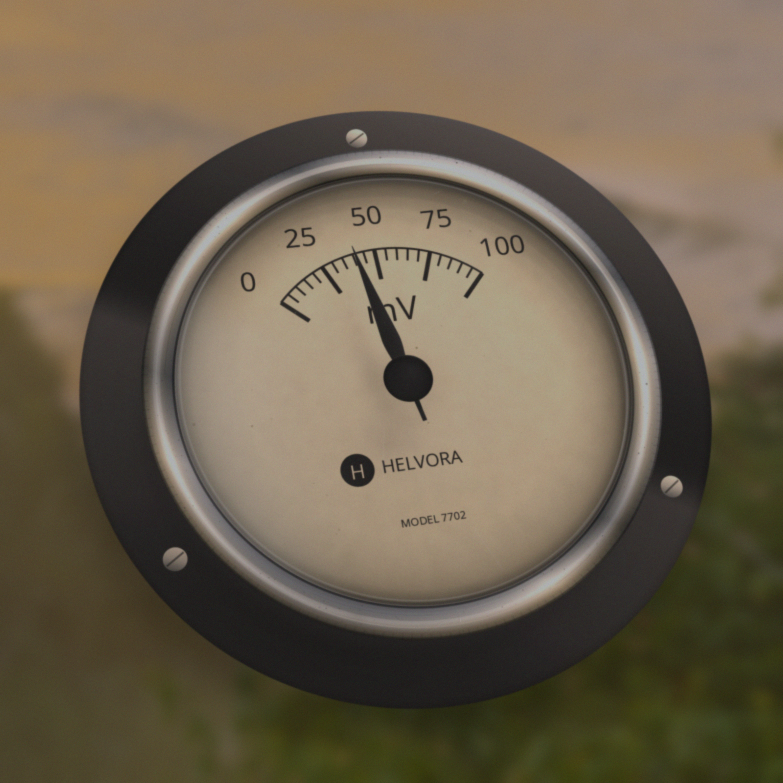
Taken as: 40
